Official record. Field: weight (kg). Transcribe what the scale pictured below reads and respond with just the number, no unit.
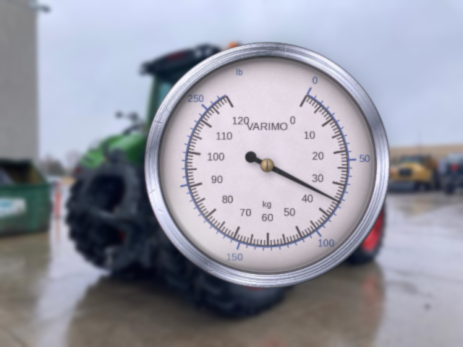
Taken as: 35
